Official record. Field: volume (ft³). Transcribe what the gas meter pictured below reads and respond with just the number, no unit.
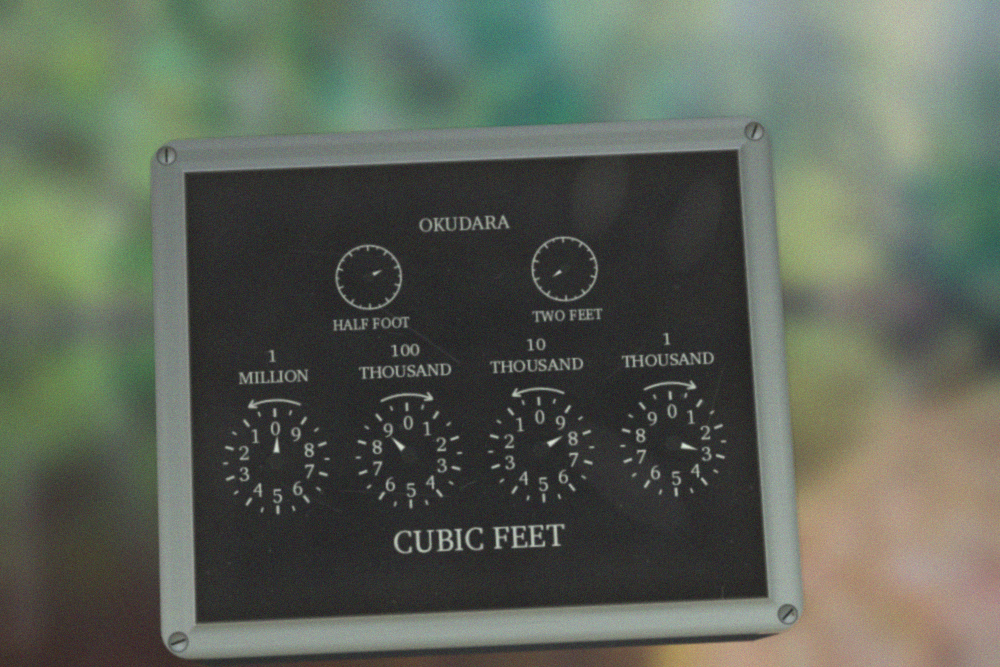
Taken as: 988300
